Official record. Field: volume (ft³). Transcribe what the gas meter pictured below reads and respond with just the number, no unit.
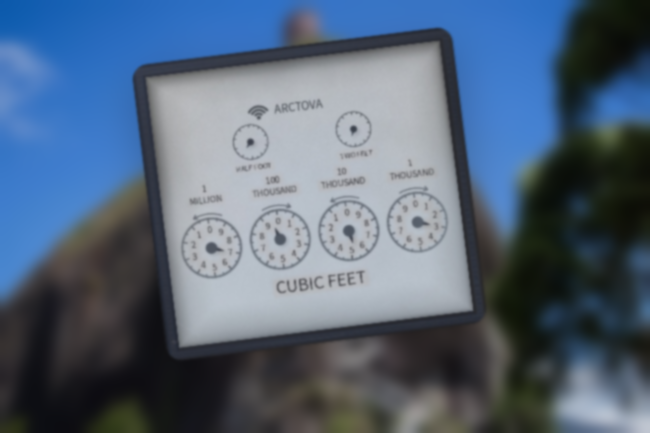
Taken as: 695300
